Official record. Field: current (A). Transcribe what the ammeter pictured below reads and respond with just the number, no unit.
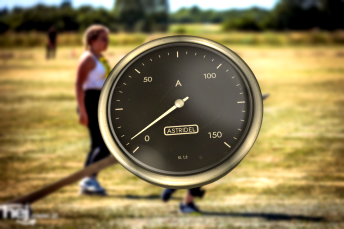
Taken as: 5
